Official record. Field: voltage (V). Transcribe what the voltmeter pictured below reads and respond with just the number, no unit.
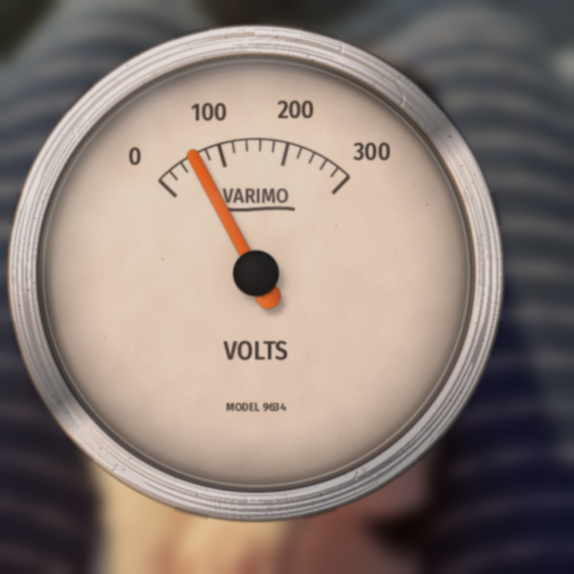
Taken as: 60
